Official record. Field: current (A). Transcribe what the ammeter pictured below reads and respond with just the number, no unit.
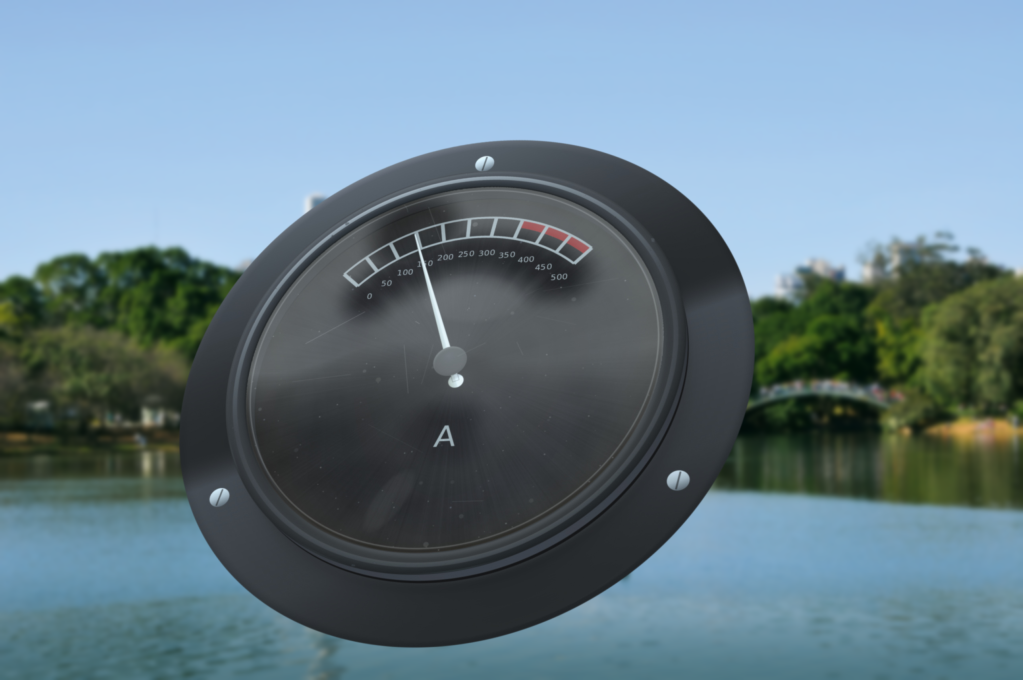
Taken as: 150
